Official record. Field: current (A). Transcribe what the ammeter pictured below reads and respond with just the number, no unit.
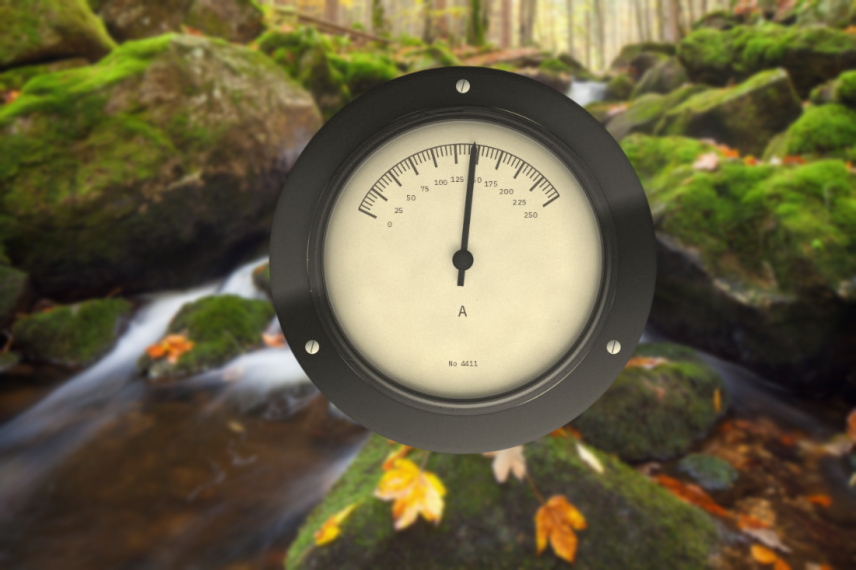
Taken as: 145
